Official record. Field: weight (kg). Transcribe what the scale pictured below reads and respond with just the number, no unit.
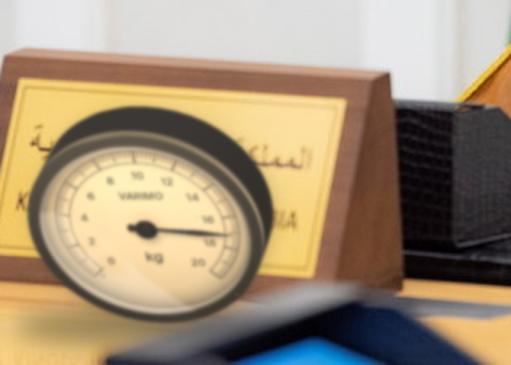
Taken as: 17
